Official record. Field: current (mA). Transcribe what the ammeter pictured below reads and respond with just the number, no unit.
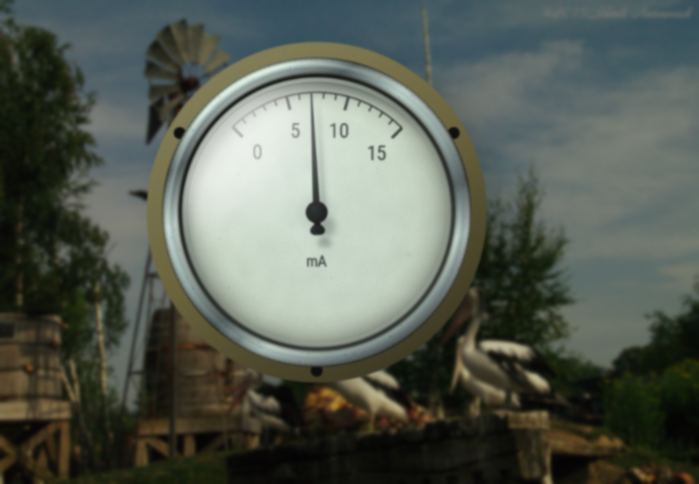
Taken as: 7
